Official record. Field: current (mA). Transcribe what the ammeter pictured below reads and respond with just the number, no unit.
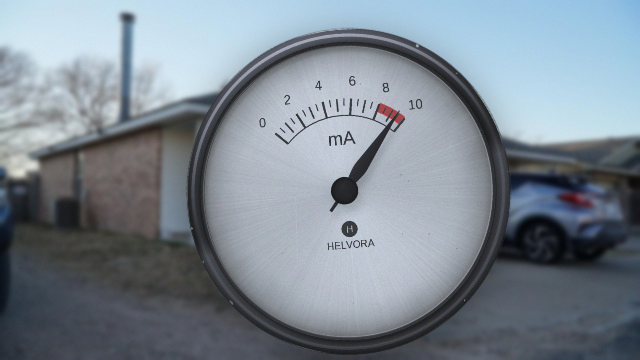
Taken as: 9.5
